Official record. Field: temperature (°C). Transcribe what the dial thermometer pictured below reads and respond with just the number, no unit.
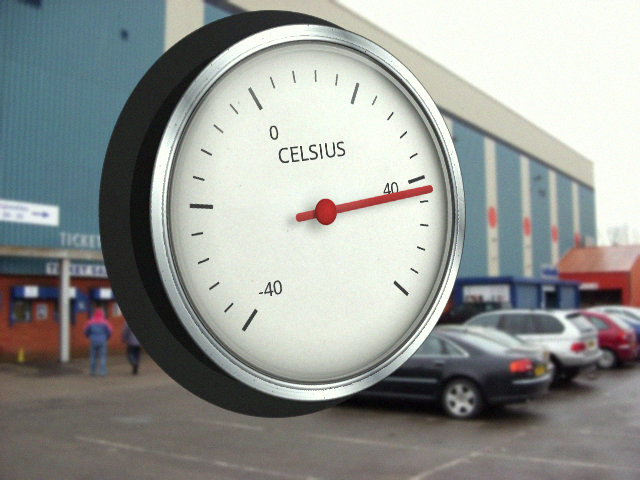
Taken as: 42
